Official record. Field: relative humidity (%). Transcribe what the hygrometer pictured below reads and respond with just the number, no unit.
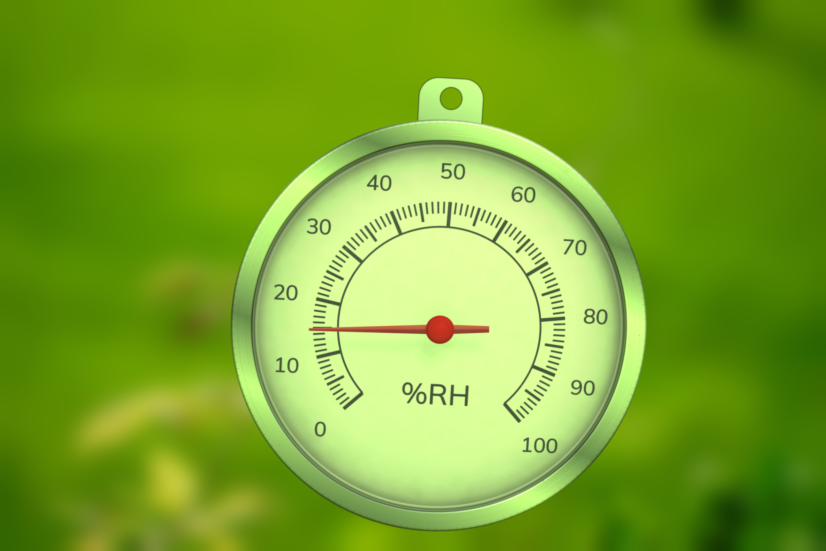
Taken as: 15
